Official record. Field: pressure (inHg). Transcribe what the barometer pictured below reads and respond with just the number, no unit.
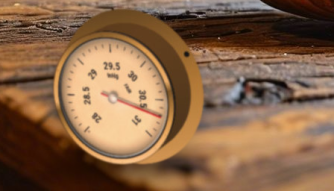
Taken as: 30.7
